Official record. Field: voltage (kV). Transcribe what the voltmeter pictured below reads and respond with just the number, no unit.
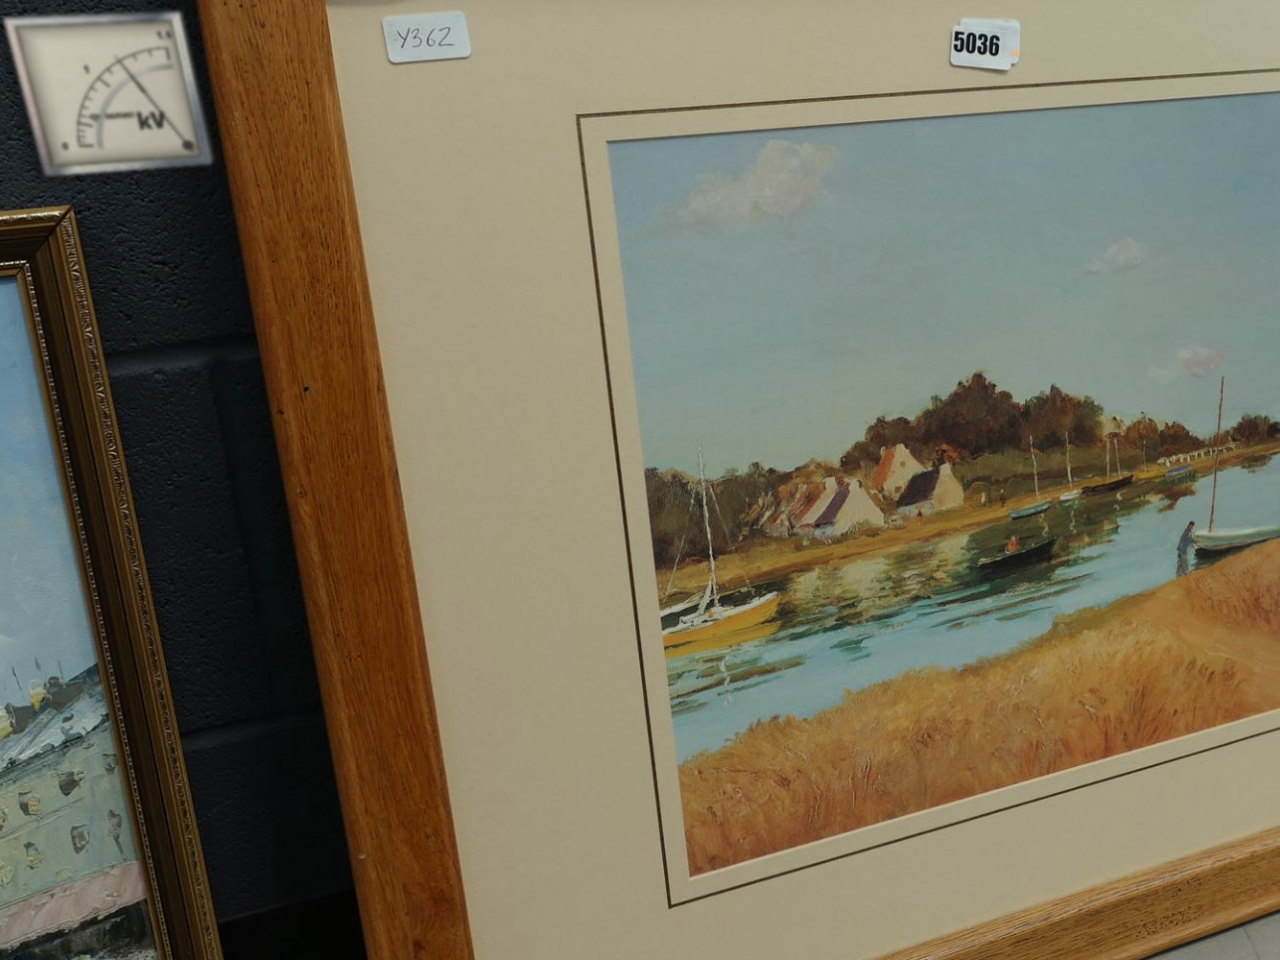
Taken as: 1.2
